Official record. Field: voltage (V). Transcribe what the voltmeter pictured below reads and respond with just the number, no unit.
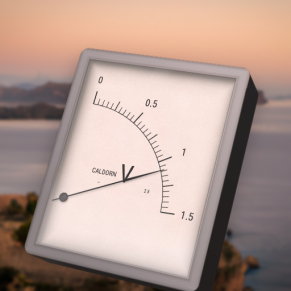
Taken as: 1.1
